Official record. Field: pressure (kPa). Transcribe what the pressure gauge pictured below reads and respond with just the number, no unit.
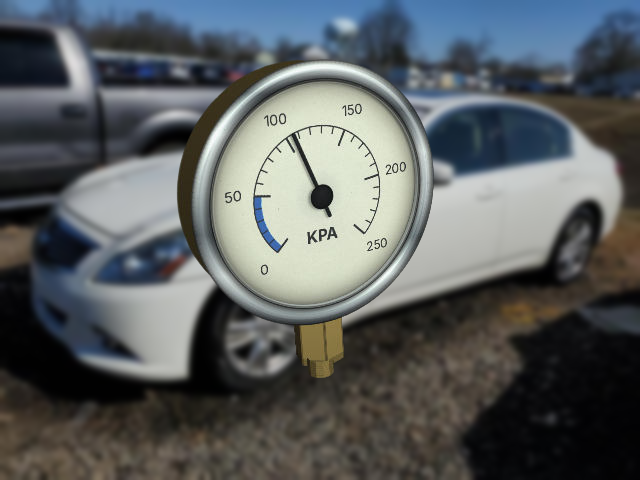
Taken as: 105
